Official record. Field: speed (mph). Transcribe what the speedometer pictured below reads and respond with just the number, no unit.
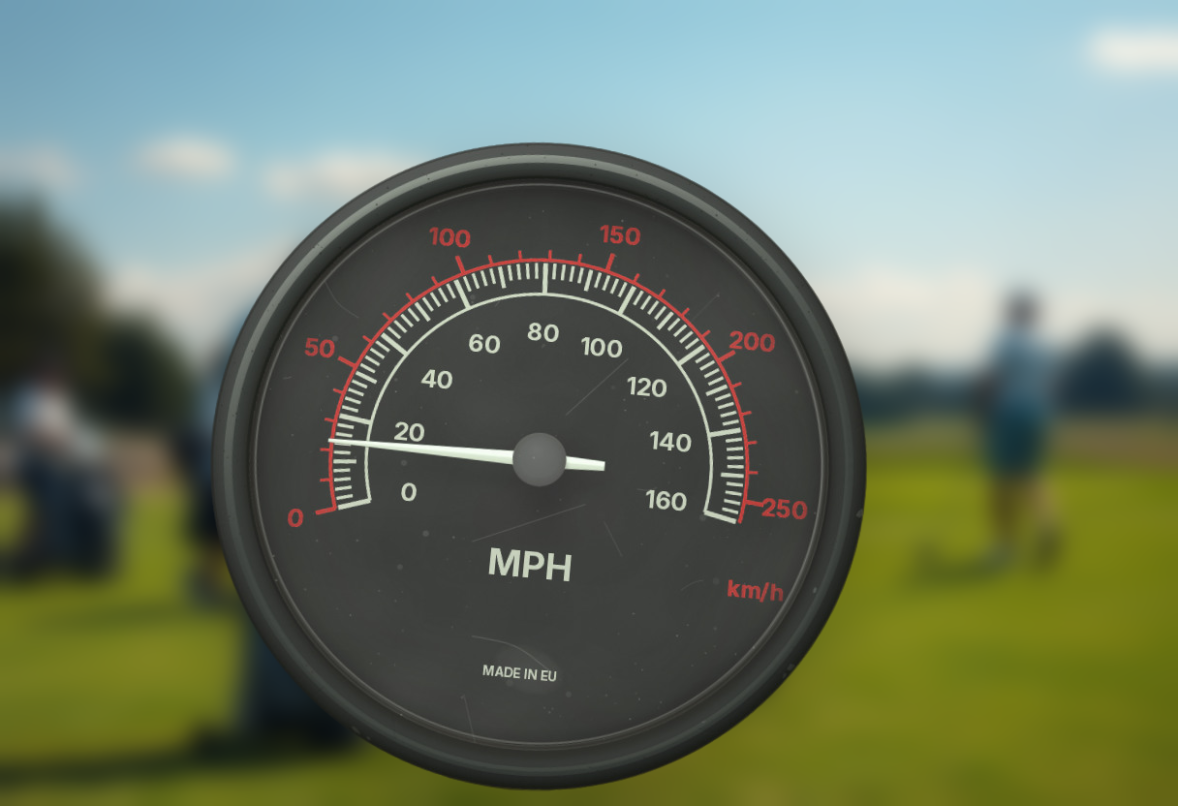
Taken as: 14
